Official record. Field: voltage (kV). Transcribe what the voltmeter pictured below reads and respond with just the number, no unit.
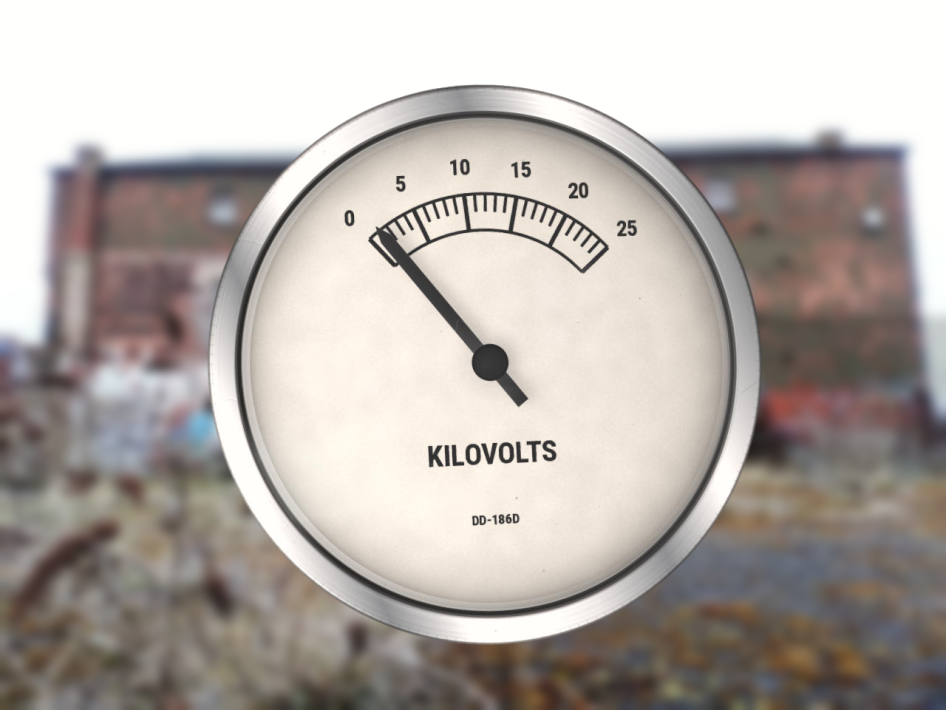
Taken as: 1
